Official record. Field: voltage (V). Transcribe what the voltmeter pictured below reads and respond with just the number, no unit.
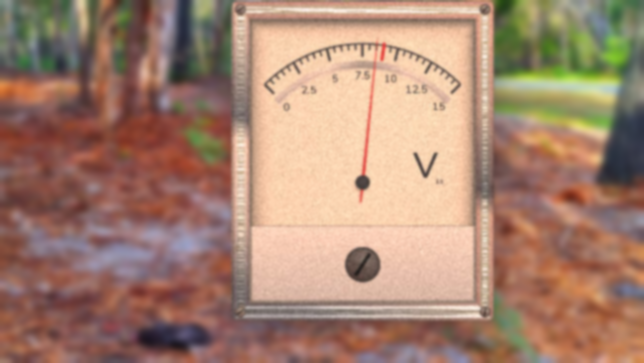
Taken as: 8.5
